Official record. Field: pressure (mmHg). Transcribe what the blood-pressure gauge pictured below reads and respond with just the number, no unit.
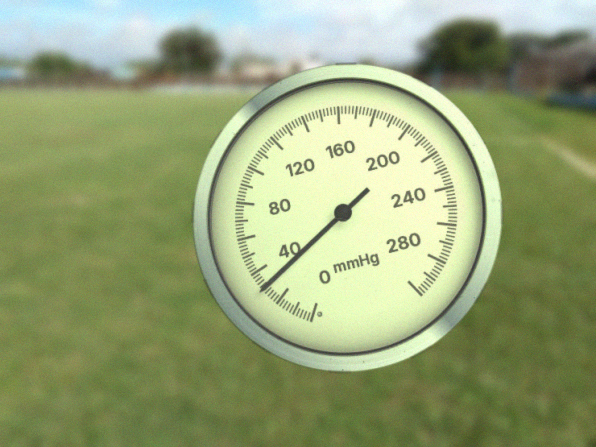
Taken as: 30
